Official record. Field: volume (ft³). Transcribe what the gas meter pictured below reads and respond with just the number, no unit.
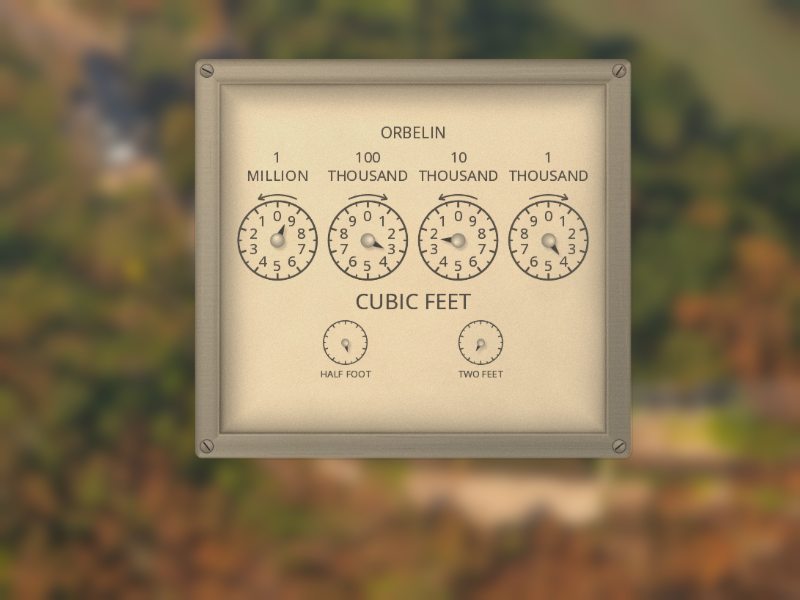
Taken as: 932400
